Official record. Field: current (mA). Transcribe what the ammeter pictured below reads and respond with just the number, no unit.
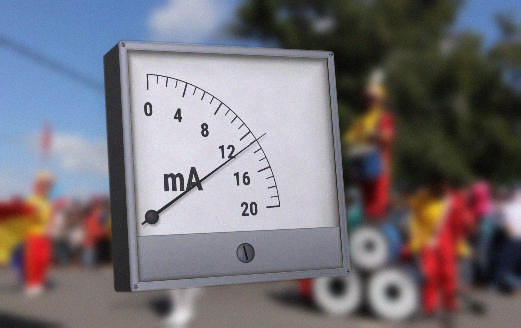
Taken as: 13
